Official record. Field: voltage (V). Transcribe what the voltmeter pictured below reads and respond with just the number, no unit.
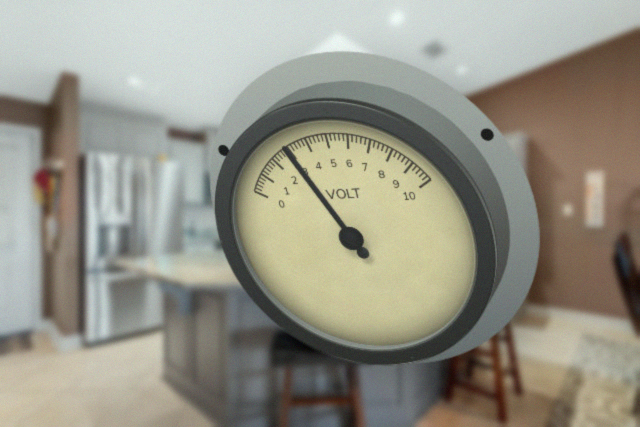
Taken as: 3
